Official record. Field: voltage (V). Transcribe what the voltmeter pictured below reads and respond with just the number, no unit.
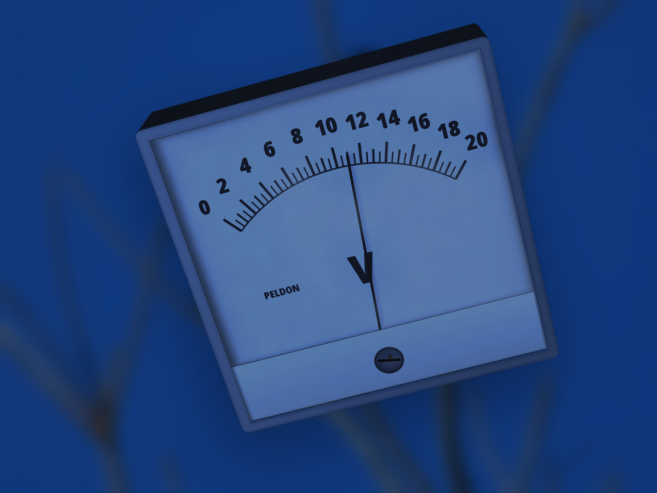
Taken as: 11
